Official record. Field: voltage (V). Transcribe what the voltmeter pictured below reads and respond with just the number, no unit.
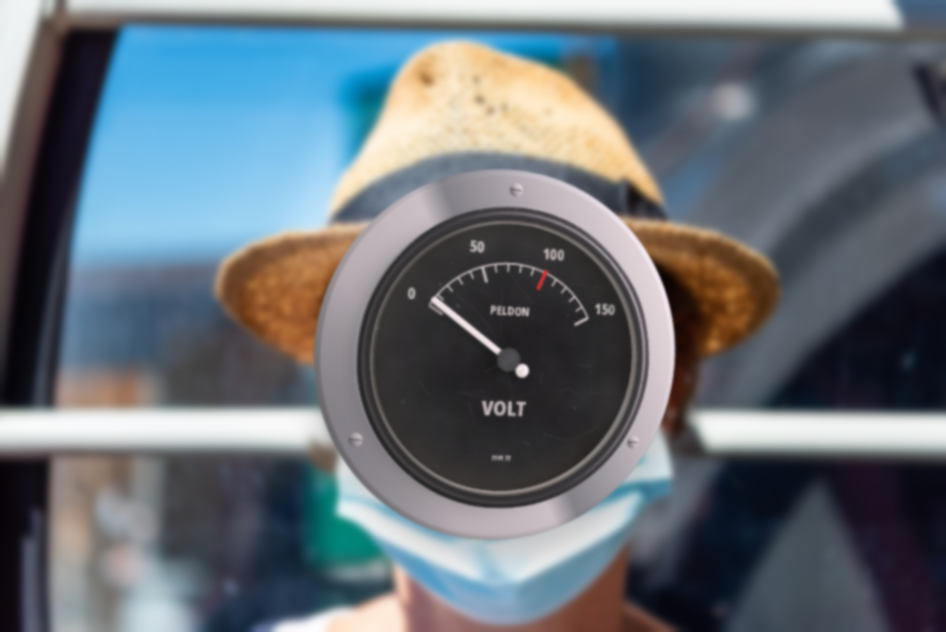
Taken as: 5
